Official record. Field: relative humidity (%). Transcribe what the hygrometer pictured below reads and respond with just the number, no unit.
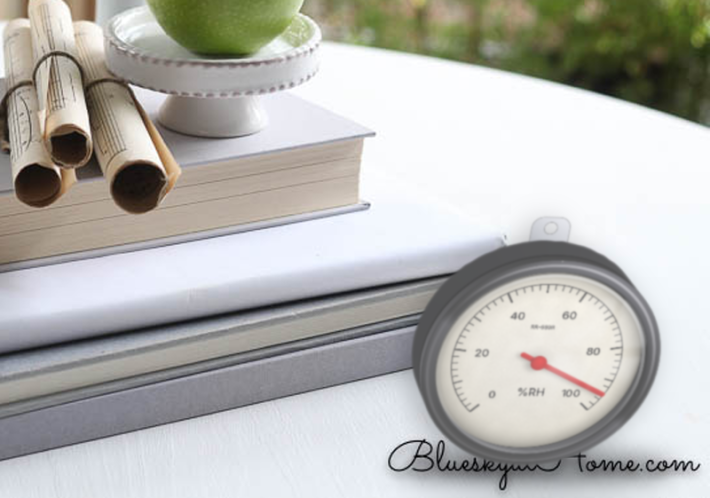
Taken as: 94
